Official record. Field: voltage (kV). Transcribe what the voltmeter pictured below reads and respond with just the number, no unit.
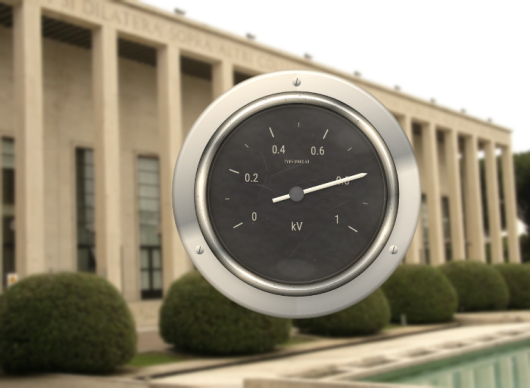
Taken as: 0.8
